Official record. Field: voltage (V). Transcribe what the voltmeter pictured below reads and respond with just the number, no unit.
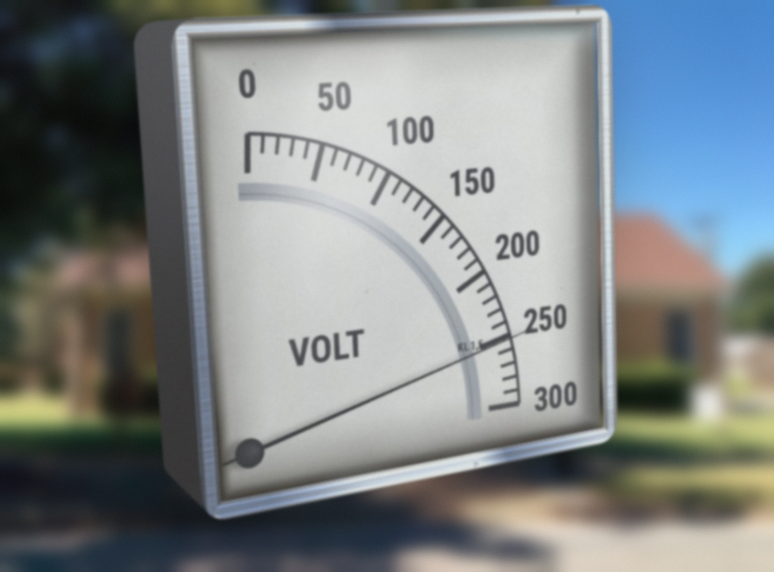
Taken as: 250
